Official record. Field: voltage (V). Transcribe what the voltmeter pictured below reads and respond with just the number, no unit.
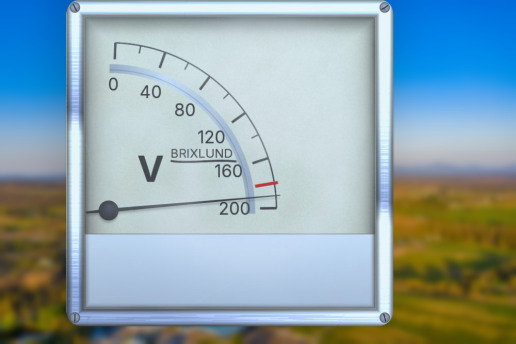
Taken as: 190
